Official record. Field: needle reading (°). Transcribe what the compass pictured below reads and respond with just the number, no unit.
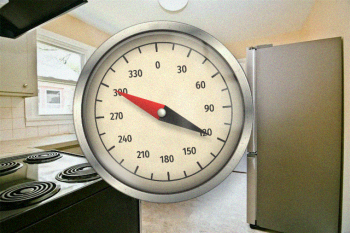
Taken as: 300
